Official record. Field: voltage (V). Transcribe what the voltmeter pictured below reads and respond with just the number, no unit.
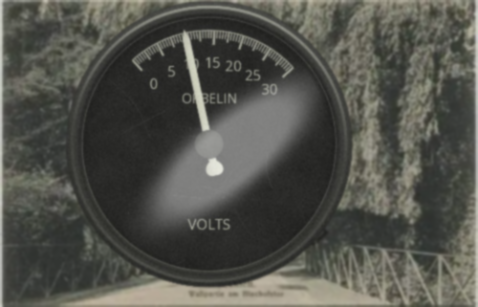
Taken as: 10
